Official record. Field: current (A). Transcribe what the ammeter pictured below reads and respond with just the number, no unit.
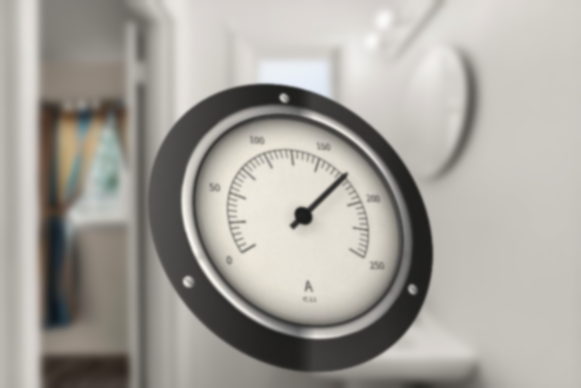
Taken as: 175
